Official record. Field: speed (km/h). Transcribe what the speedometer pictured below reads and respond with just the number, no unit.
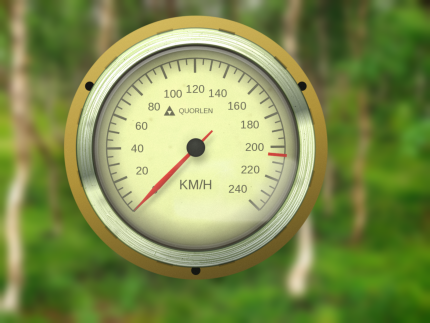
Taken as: 0
